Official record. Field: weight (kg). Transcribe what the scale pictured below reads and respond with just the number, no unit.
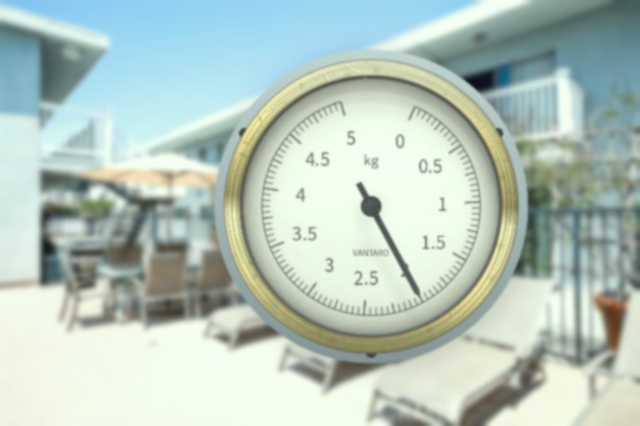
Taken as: 2
